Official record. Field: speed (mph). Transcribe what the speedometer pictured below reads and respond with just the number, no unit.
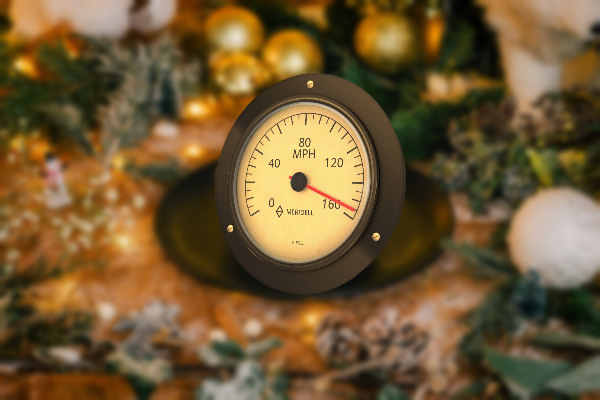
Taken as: 155
